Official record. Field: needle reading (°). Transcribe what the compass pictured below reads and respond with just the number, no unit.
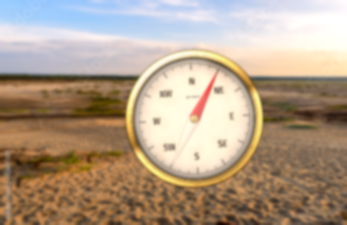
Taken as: 30
